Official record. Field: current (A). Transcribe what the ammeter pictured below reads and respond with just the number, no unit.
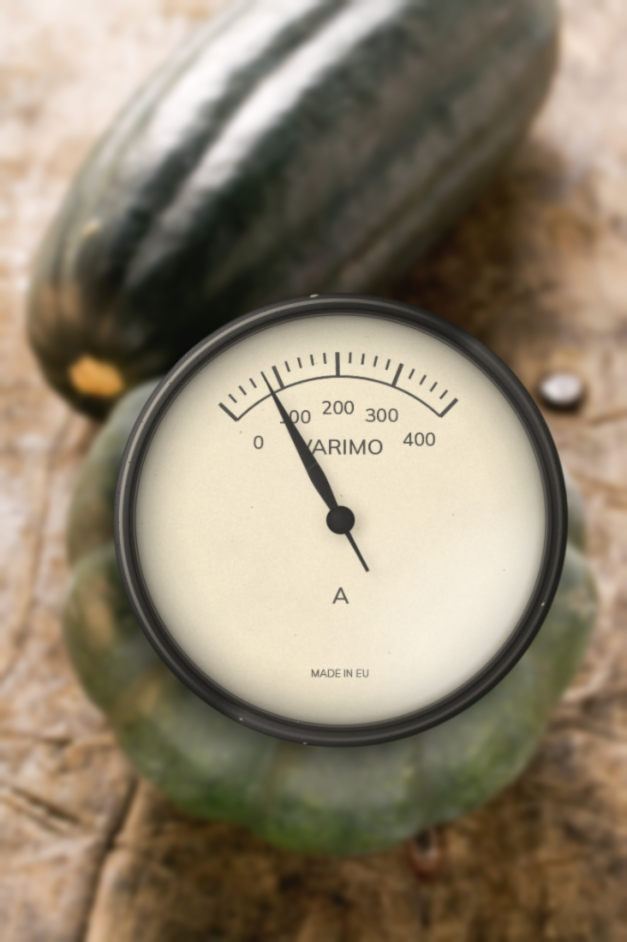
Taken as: 80
